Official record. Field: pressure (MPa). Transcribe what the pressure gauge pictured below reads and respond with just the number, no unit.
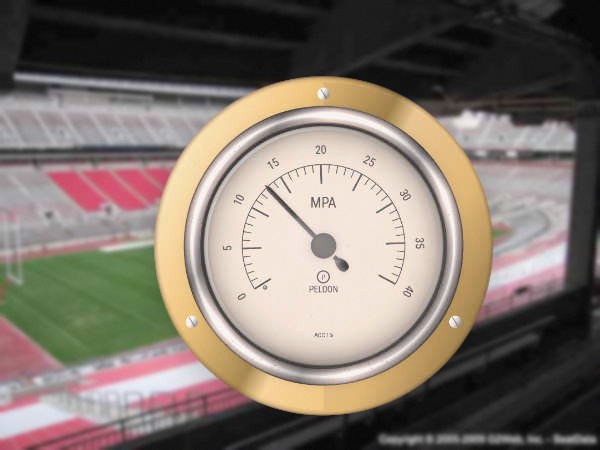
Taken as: 13
